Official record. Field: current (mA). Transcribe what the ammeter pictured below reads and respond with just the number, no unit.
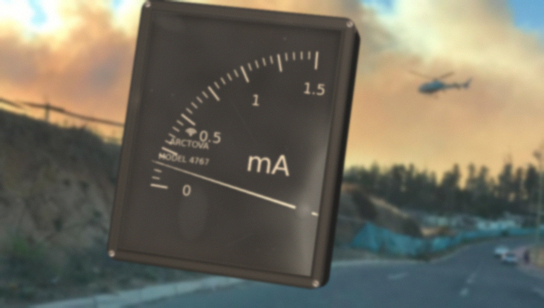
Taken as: 0.15
